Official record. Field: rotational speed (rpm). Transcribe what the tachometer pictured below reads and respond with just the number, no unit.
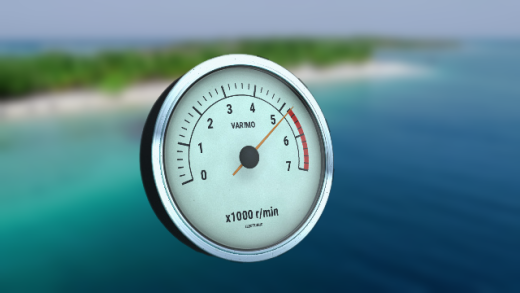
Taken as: 5200
